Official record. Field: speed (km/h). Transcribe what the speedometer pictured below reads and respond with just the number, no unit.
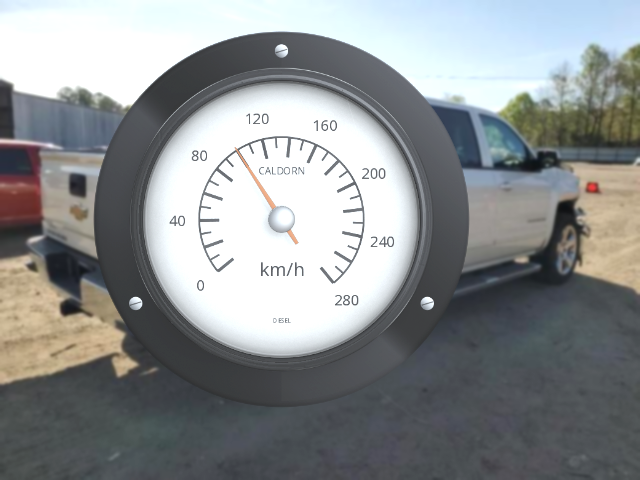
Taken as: 100
